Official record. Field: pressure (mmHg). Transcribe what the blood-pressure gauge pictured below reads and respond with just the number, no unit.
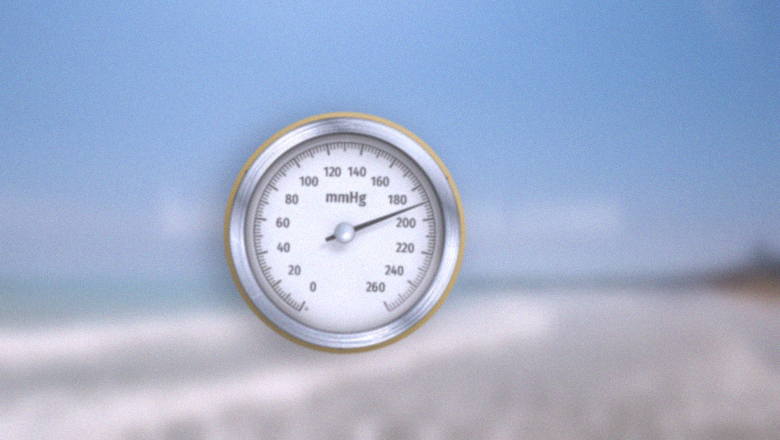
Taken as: 190
